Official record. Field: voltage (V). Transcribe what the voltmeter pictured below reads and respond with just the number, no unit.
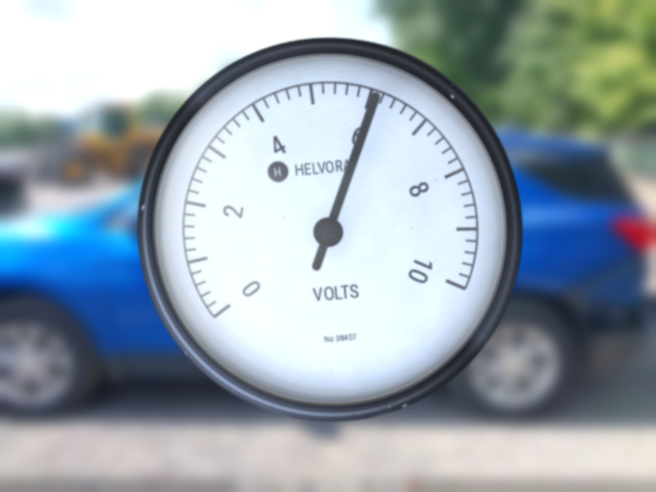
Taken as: 6.1
